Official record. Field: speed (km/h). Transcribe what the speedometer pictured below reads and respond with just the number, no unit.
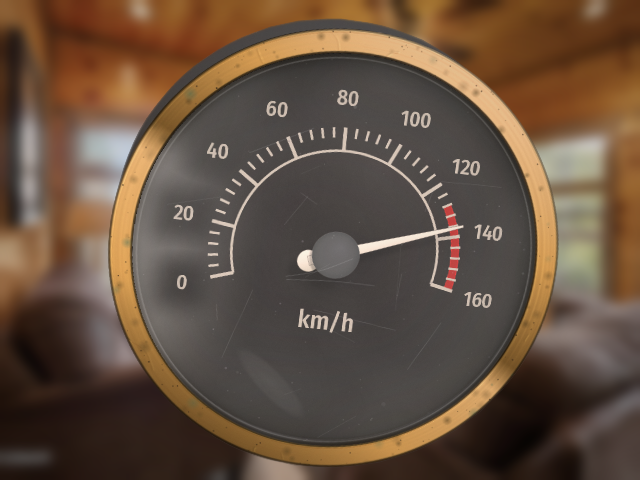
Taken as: 136
